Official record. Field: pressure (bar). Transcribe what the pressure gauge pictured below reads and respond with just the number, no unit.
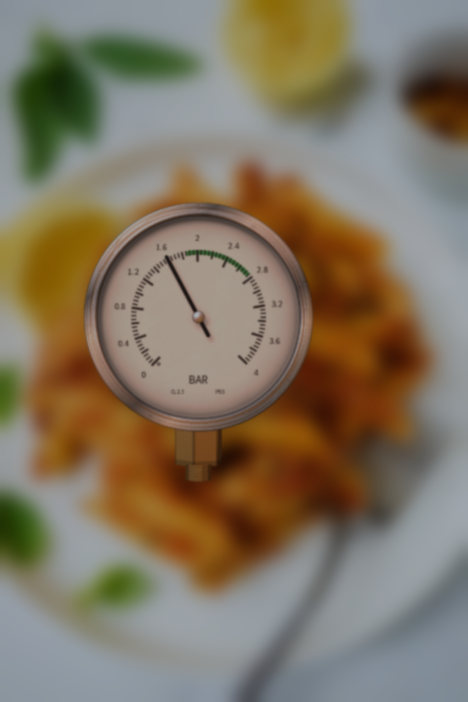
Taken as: 1.6
